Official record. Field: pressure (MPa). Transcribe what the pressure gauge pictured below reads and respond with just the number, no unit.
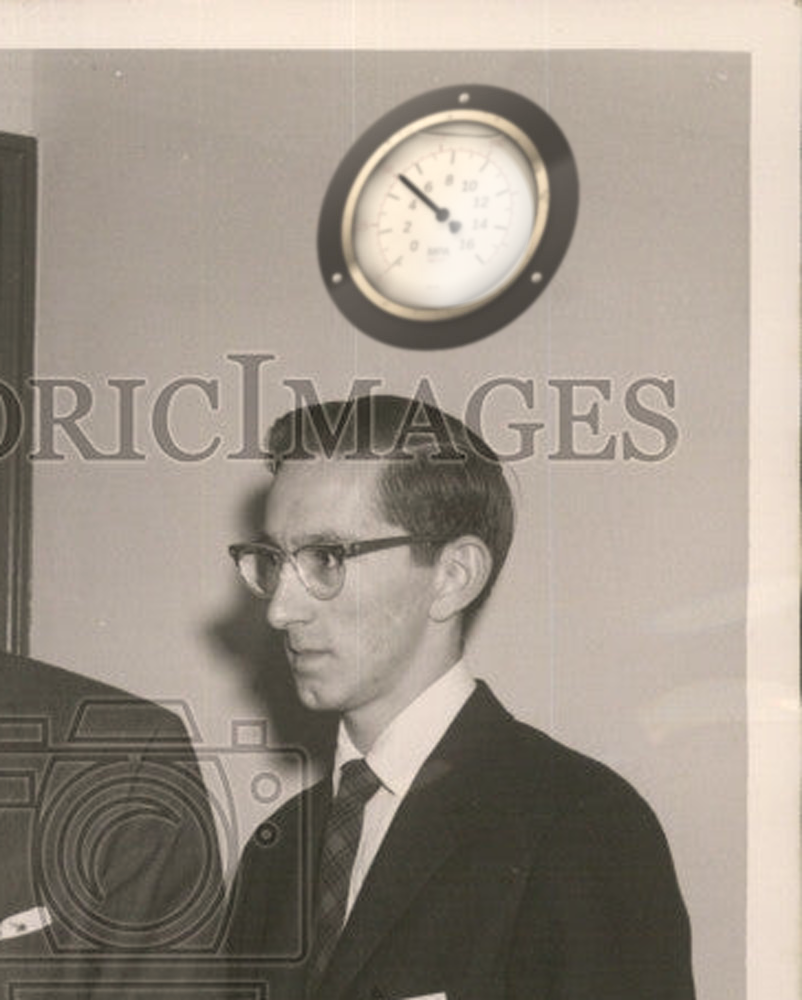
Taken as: 5
